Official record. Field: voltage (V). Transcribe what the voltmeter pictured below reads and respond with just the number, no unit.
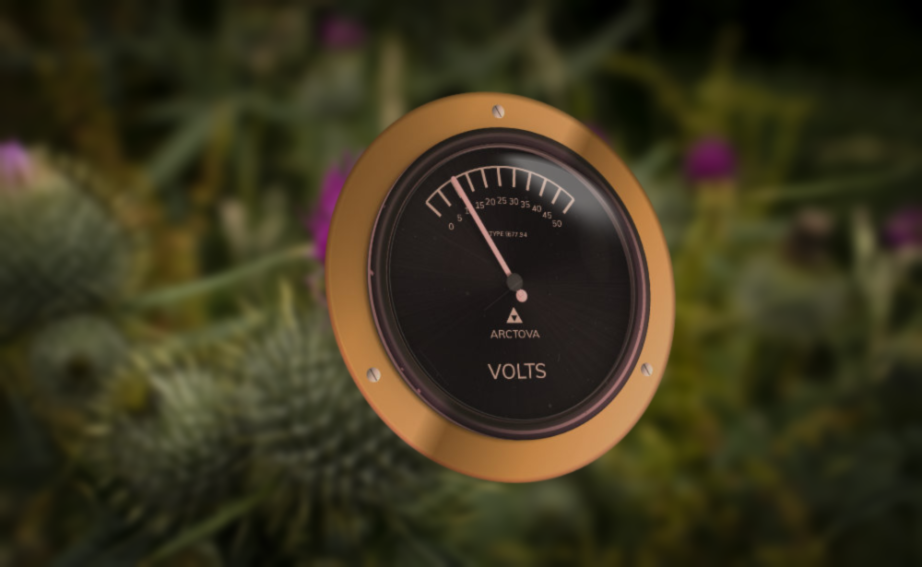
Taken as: 10
